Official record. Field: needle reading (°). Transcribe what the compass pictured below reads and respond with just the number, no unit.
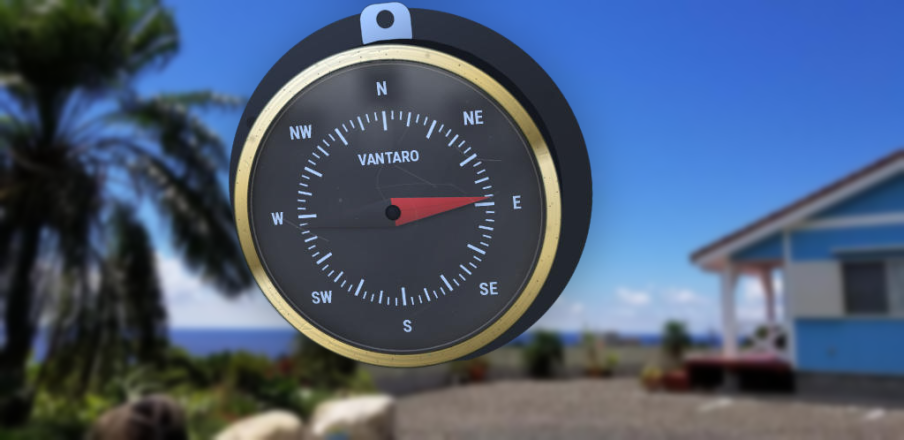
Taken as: 85
